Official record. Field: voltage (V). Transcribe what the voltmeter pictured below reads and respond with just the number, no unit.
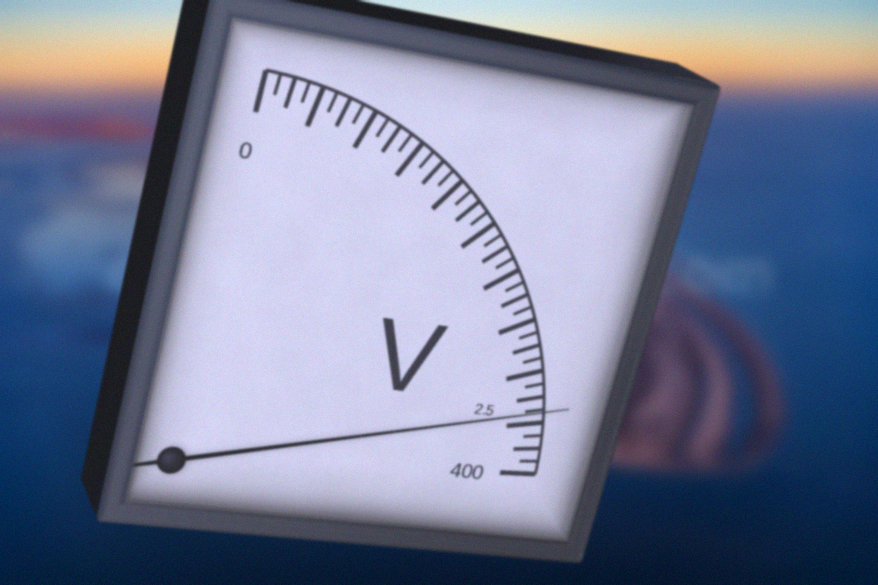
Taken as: 350
